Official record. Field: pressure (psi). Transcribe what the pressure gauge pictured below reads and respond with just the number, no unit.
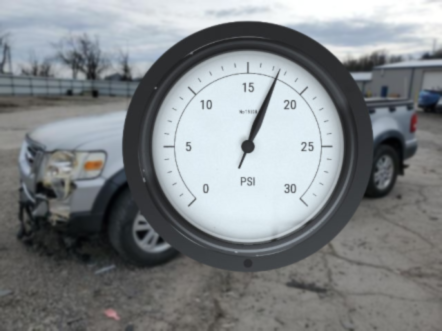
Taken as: 17.5
